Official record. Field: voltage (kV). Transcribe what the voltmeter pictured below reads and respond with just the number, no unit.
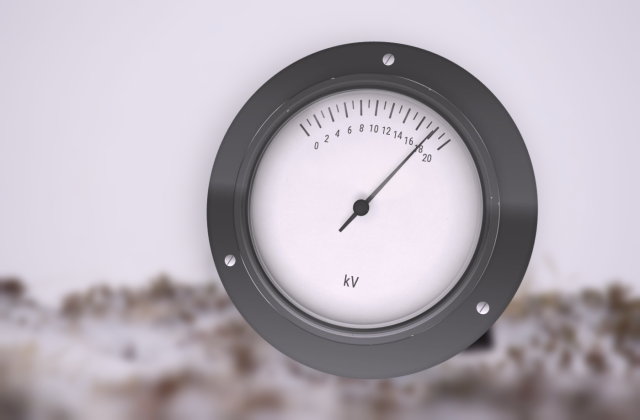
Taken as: 18
